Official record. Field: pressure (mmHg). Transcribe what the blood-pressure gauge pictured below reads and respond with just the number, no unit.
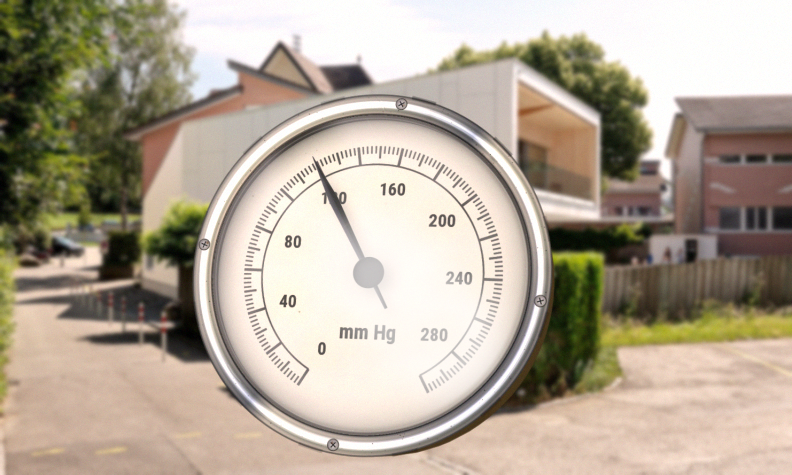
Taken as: 120
